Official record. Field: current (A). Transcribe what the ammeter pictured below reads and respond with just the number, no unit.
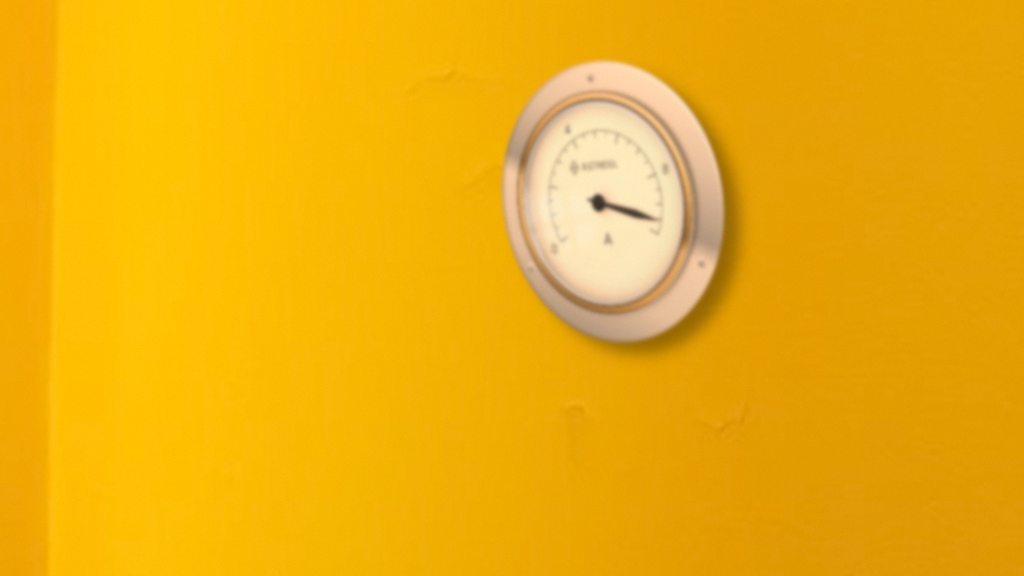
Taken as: 9.5
